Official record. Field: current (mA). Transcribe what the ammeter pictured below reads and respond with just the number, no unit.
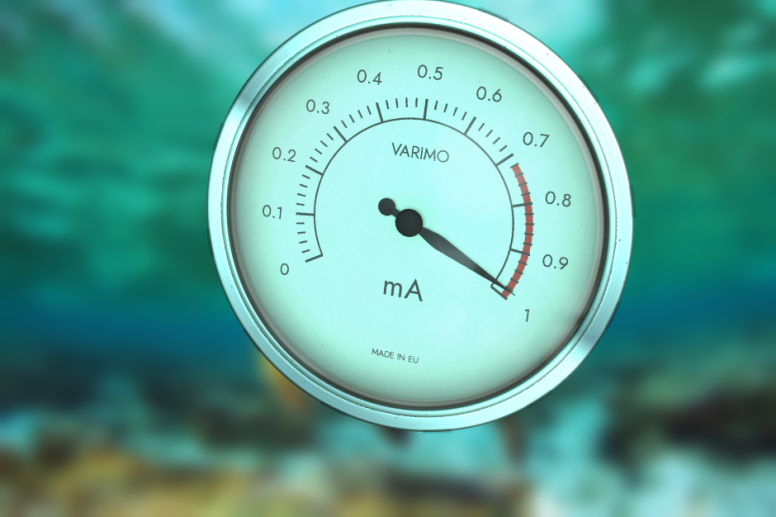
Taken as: 0.98
